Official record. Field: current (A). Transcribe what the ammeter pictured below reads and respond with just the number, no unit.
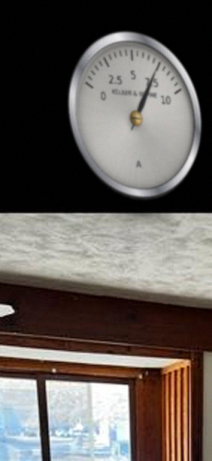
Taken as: 7.5
